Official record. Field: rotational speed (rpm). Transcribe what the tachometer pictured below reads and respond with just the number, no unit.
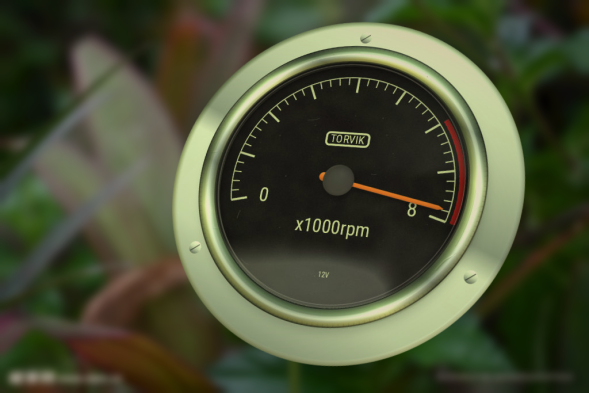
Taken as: 7800
